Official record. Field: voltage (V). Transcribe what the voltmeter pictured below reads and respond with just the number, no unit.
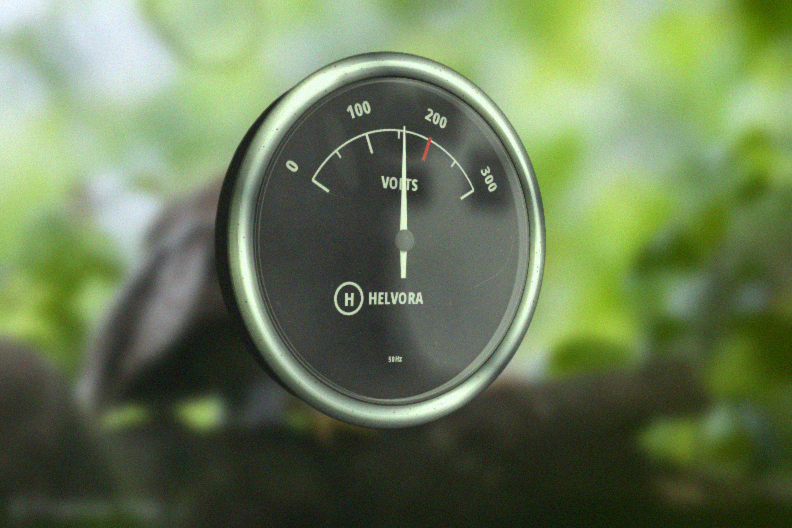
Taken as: 150
